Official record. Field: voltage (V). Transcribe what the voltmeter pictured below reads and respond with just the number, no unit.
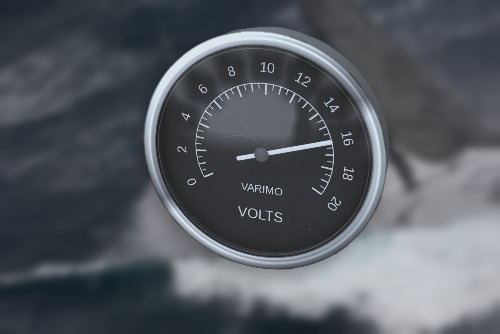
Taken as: 16
